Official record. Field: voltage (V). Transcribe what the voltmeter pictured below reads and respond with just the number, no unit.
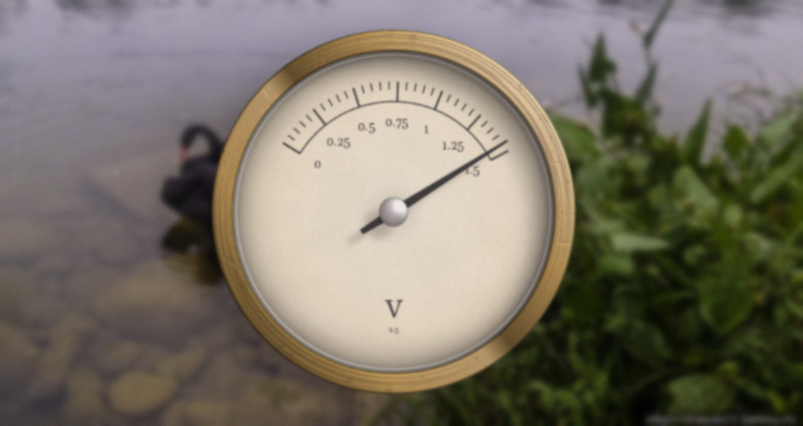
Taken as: 1.45
